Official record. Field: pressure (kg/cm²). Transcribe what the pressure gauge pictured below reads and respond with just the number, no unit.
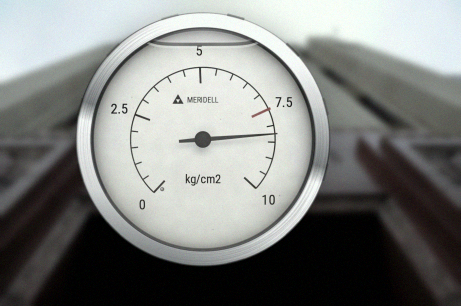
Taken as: 8.25
